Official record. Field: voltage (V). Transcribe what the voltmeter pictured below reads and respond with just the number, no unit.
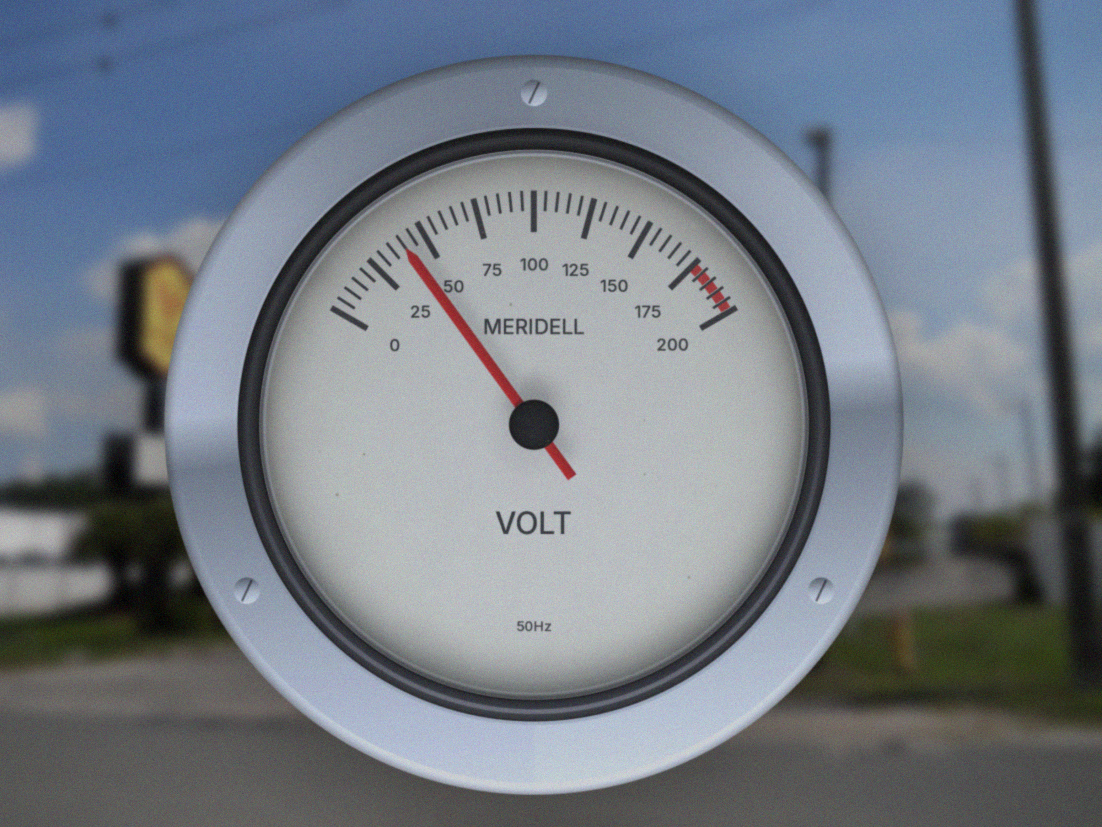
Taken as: 40
